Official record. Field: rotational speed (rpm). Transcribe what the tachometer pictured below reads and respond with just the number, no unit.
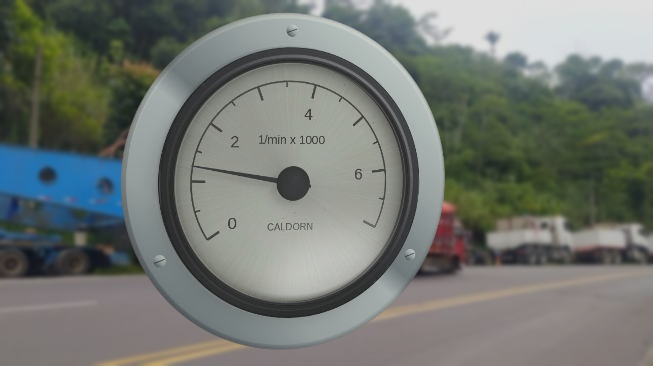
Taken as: 1250
